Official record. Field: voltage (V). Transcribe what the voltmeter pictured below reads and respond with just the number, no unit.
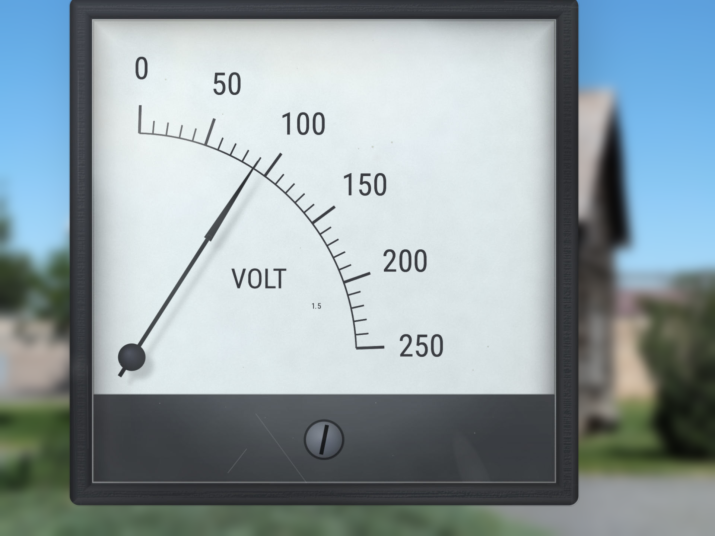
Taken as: 90
